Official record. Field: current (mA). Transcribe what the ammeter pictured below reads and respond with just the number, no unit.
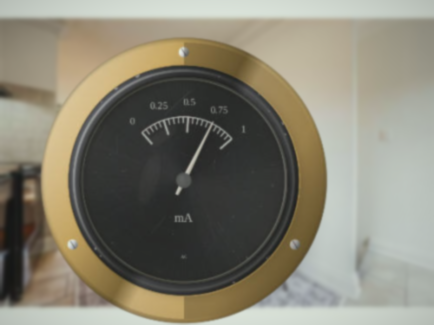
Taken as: 0.75
